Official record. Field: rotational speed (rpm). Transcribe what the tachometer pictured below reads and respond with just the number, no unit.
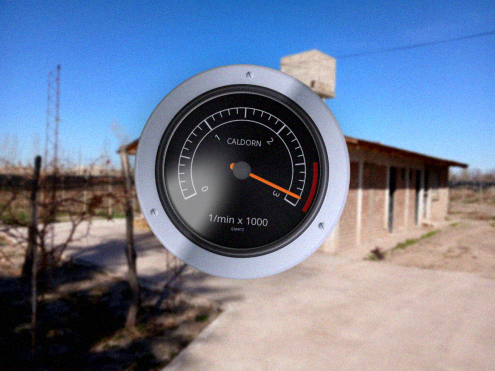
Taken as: 2900
